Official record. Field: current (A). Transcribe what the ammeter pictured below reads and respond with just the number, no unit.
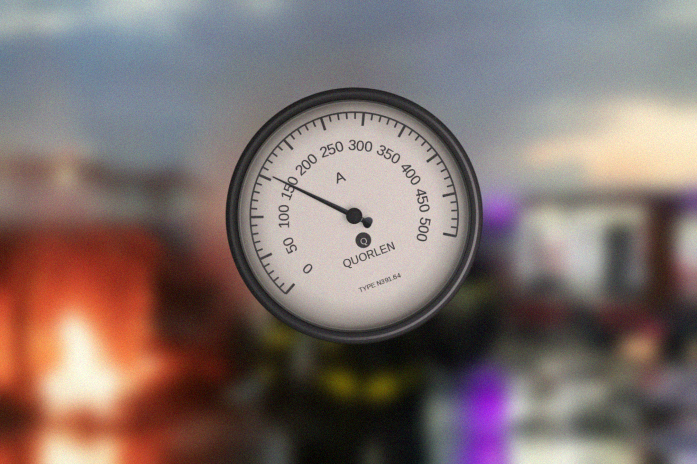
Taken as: 155
